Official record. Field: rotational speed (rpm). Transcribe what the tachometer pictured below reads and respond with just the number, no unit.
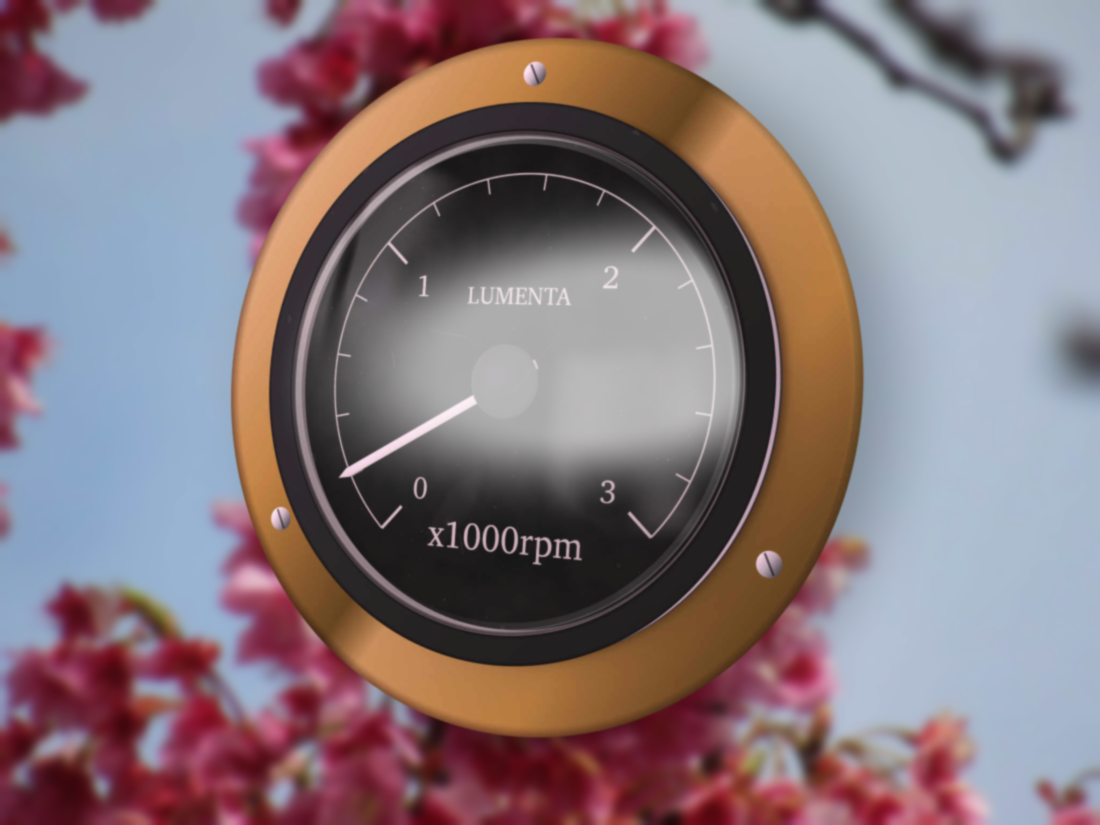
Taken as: 200
